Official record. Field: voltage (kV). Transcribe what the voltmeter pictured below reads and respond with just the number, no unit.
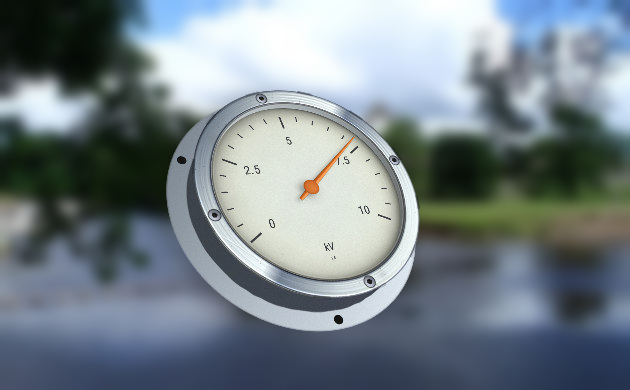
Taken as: 7.25
